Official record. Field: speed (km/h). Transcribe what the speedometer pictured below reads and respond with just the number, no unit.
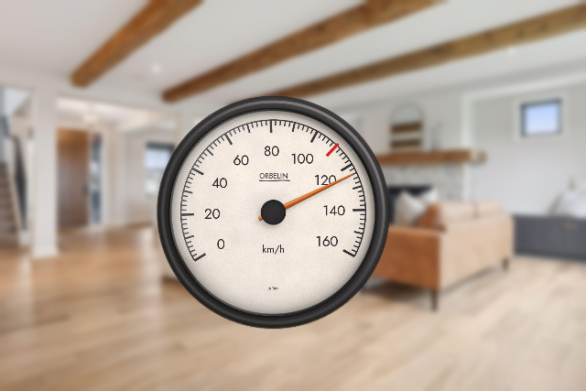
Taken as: 124
